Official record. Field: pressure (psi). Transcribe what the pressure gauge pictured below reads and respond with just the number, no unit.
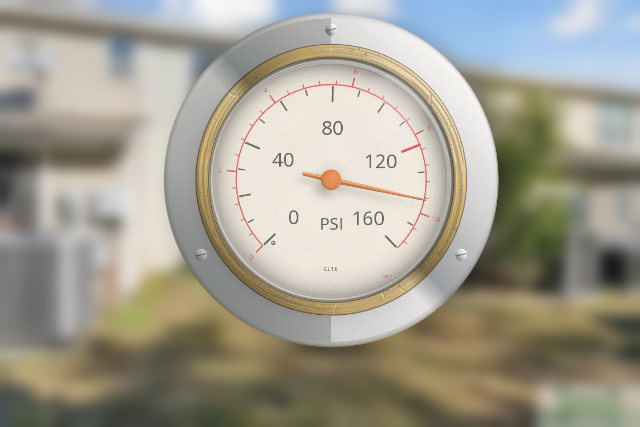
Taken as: 140
